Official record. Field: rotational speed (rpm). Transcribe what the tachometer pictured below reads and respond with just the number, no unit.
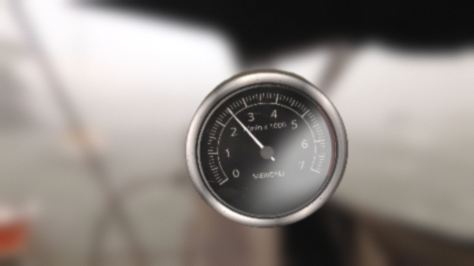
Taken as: 2500
